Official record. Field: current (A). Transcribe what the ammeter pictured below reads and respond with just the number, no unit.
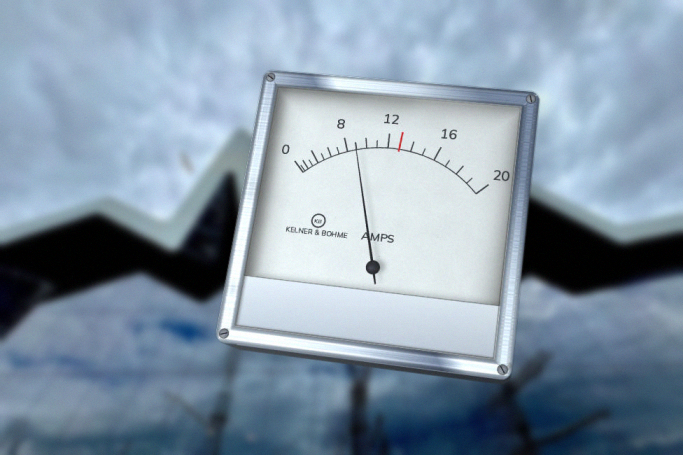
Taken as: 9
